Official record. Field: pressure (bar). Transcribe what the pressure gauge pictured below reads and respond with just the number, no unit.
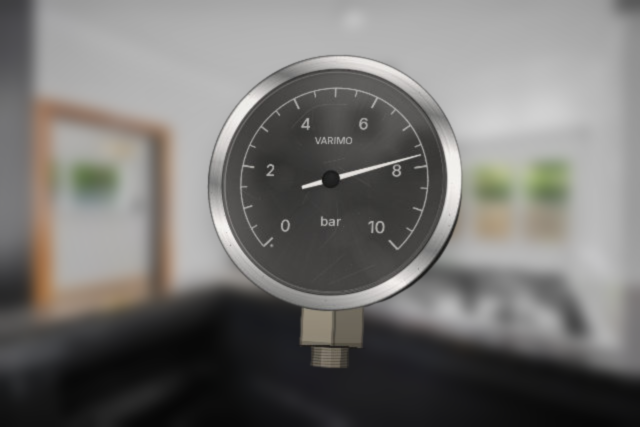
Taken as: 7.75
